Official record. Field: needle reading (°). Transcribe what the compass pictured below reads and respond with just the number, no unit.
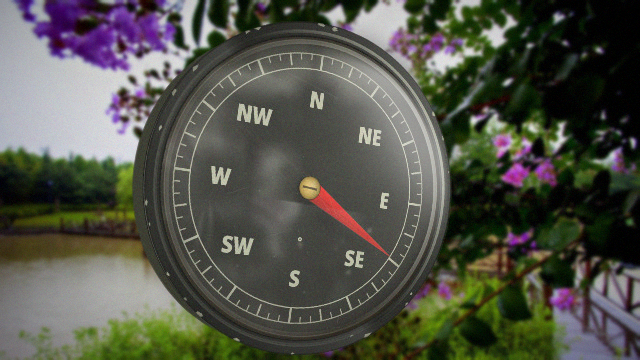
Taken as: 120
